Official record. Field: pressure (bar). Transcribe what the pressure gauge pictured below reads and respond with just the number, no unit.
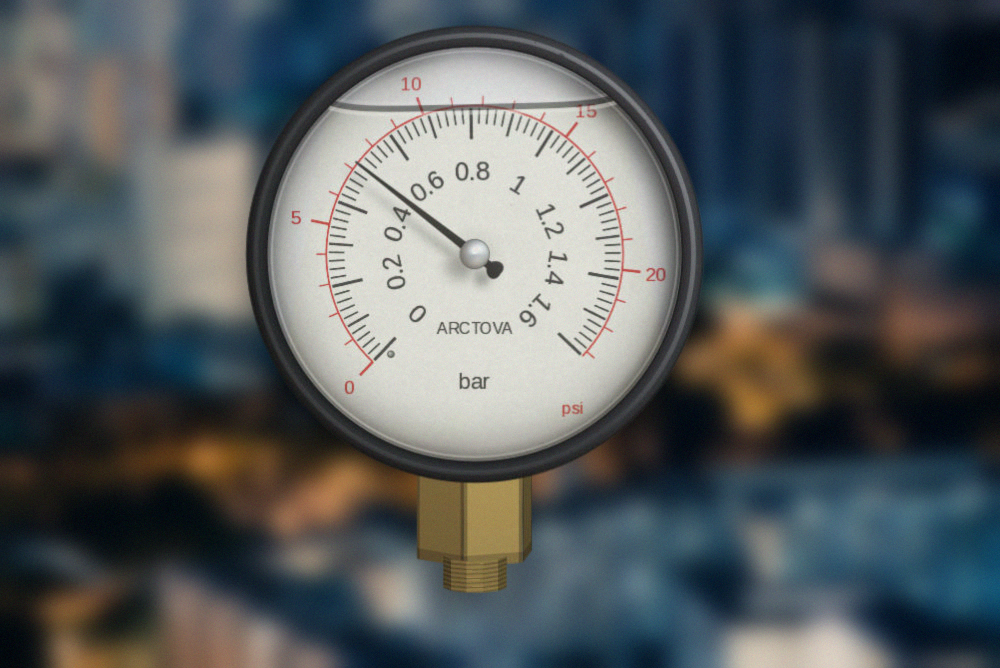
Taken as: 0.5
